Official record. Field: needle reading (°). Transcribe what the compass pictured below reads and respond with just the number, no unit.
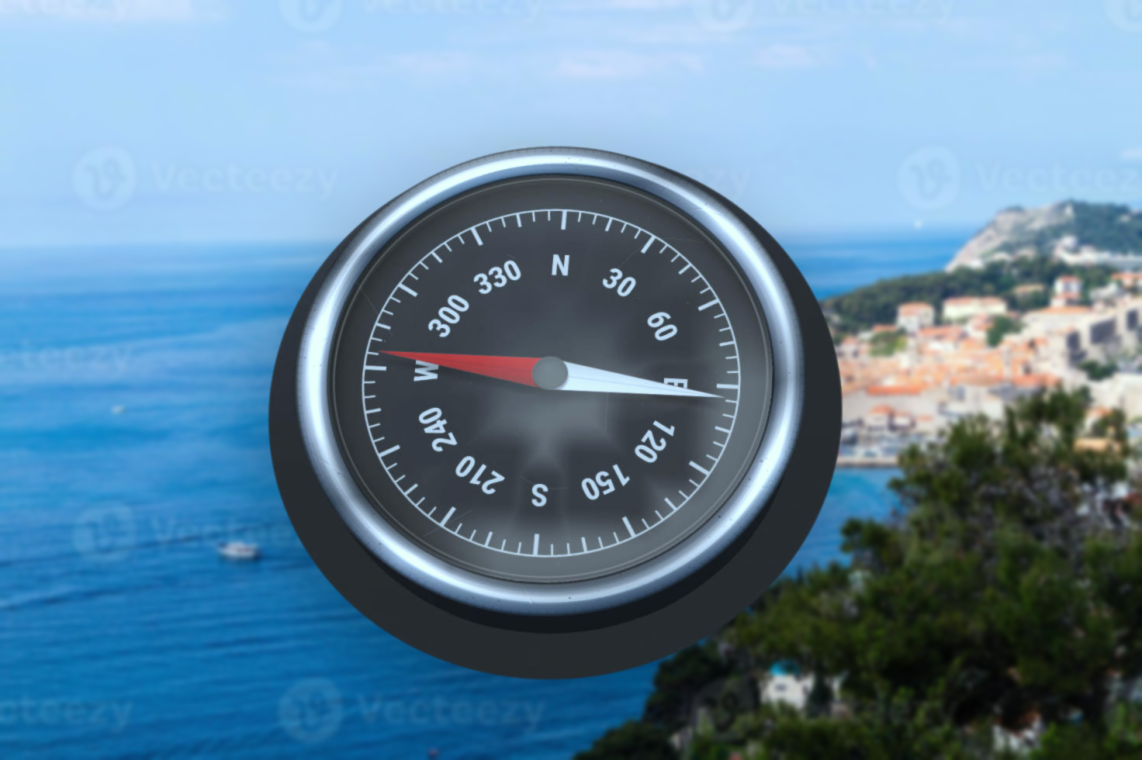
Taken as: 275
